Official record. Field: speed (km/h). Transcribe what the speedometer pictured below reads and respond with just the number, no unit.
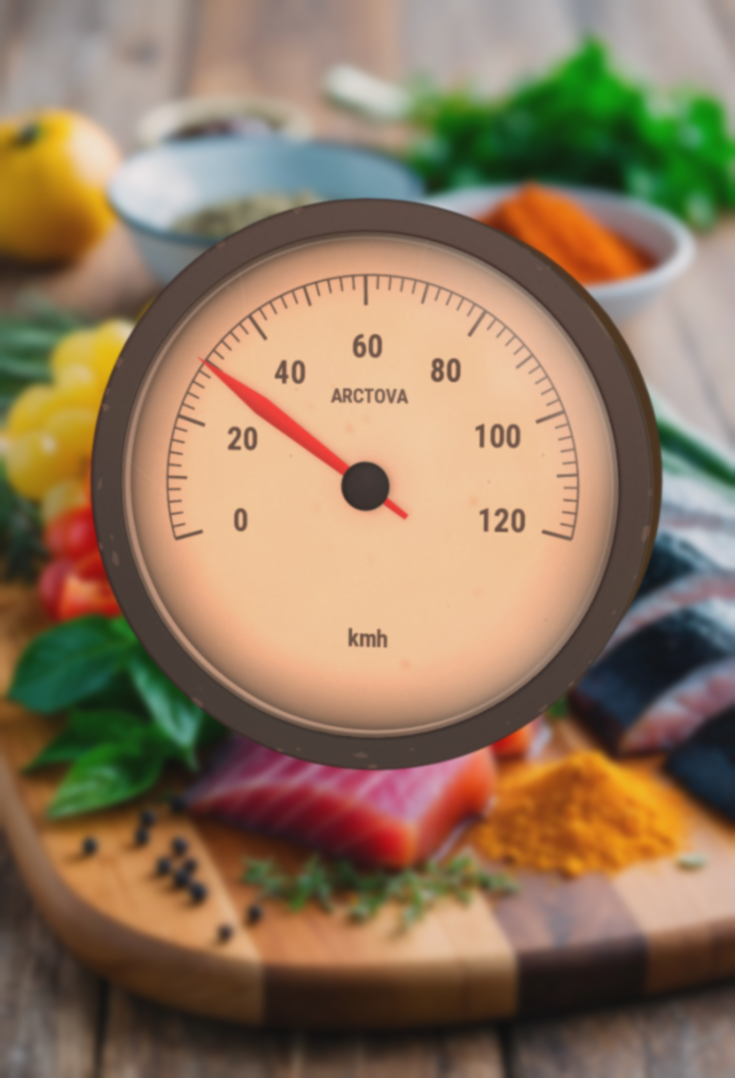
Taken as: 30
